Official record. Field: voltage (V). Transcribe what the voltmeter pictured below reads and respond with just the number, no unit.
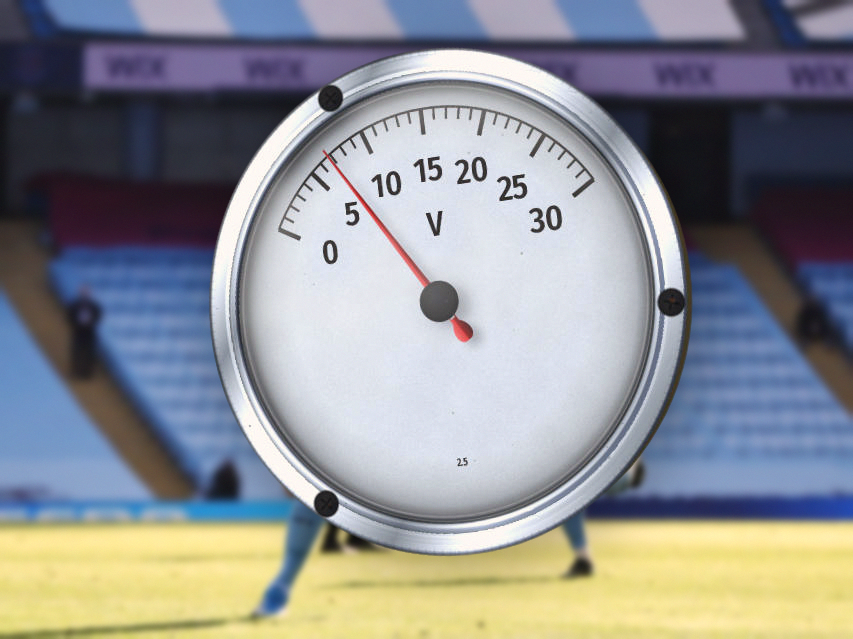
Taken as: 7
